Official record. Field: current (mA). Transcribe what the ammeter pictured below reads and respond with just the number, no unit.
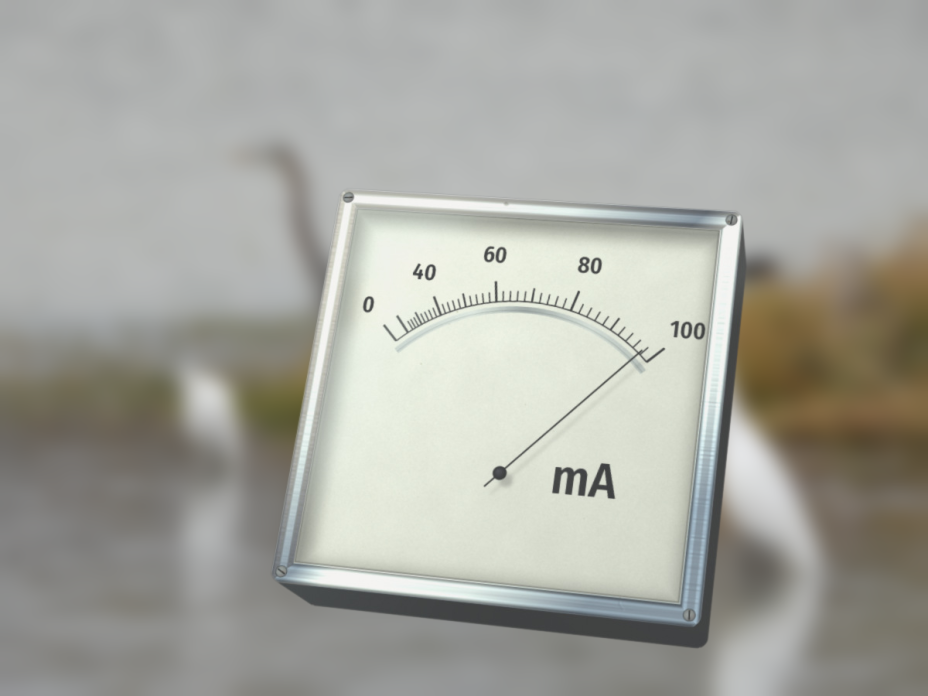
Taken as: 98
